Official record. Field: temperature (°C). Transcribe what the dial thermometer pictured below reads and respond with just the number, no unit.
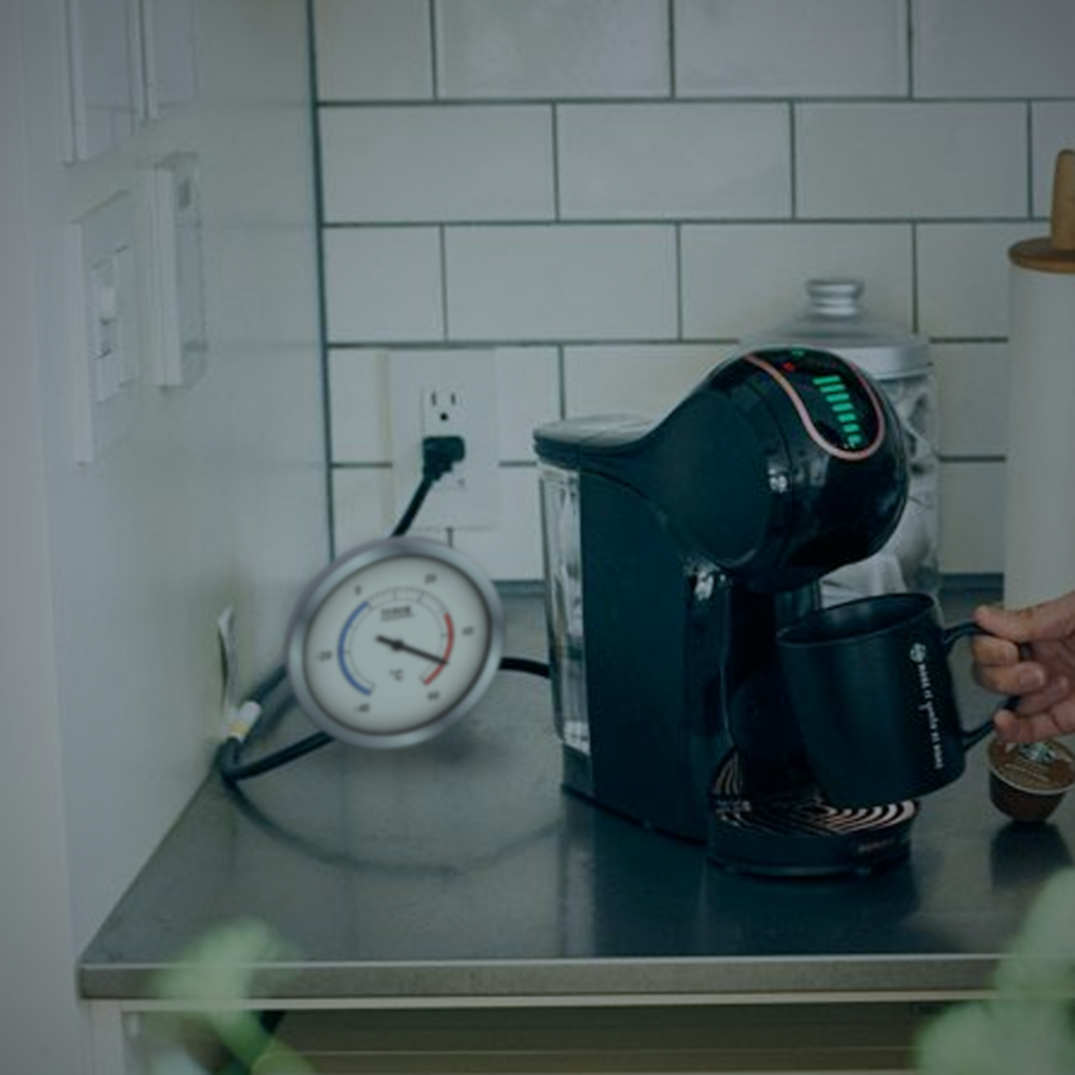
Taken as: 50
